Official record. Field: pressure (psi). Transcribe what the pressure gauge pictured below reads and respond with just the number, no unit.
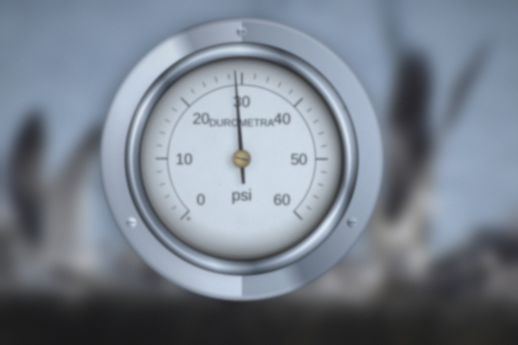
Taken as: 29
